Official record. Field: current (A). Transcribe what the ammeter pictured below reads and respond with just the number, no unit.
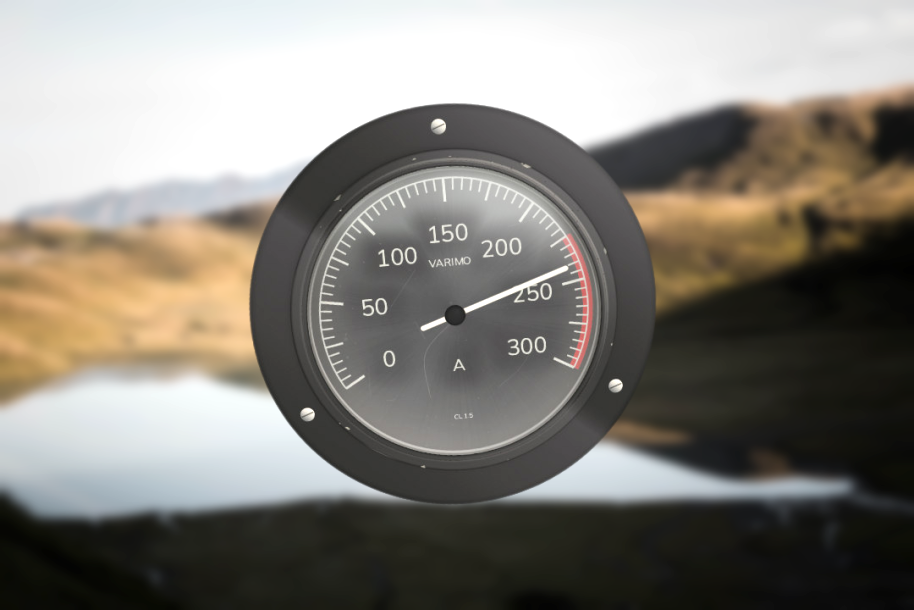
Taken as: 240
